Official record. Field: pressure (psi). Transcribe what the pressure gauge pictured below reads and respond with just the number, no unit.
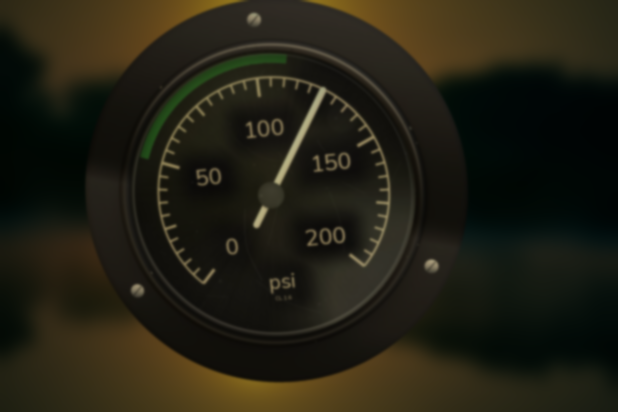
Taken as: 125
